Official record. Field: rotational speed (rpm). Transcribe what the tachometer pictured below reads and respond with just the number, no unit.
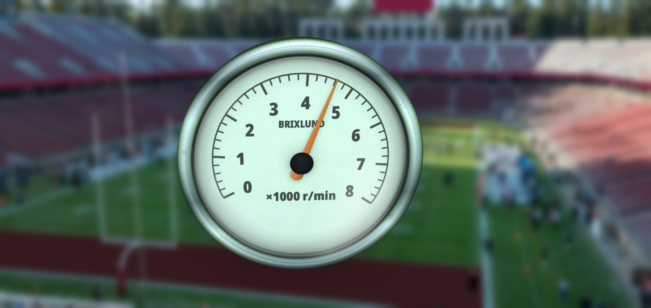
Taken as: 4600
